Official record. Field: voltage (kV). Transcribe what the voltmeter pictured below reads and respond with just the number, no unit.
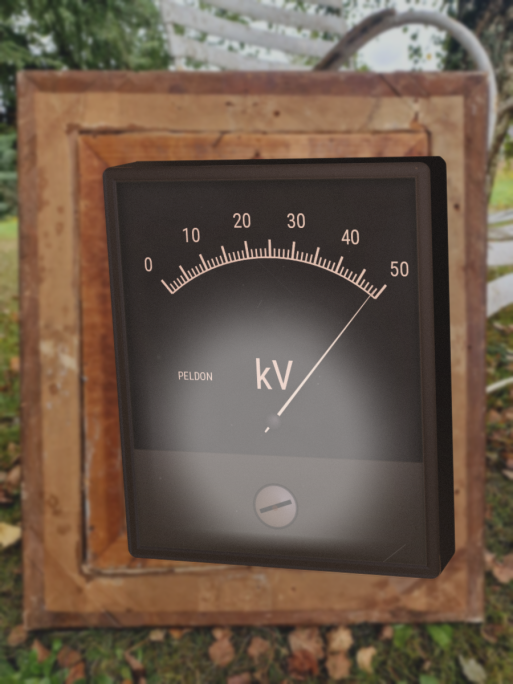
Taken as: 49
